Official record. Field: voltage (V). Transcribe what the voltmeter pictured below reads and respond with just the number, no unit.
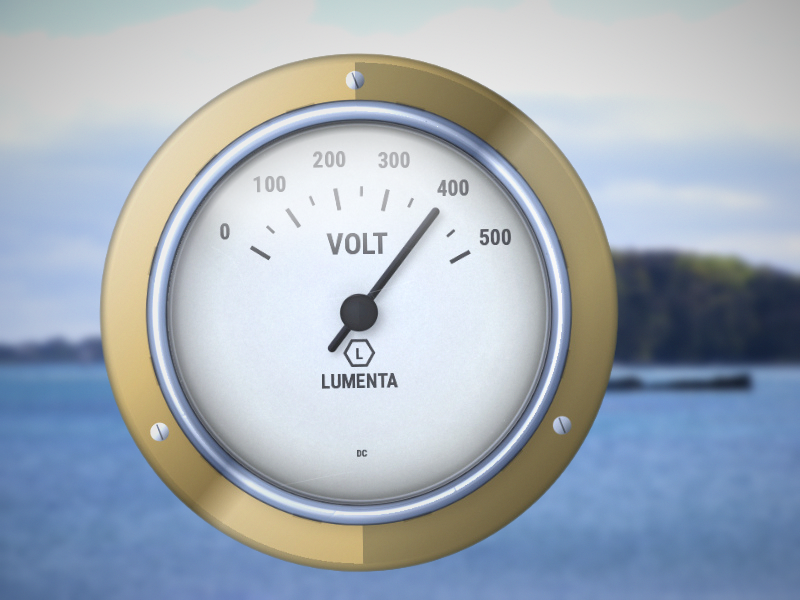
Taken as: 400
